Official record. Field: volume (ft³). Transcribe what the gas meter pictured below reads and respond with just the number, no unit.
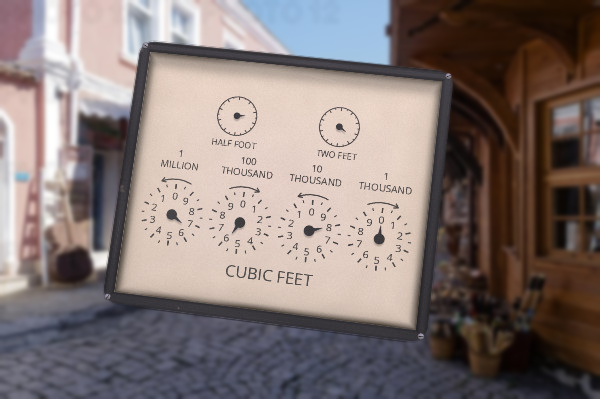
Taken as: 658000
